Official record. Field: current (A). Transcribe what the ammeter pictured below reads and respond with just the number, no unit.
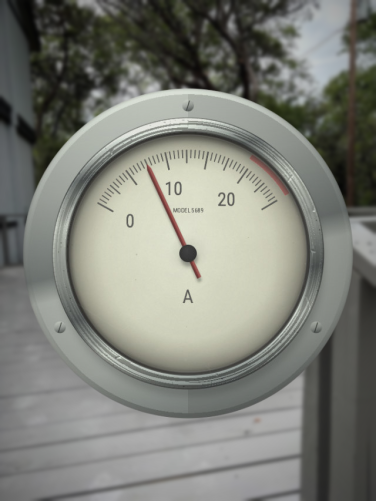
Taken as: 7.5
